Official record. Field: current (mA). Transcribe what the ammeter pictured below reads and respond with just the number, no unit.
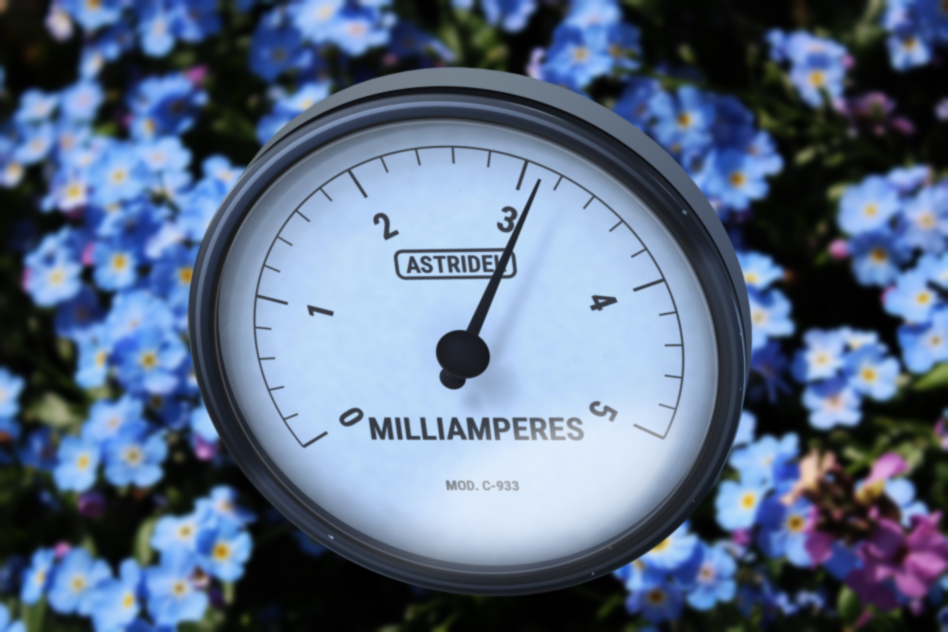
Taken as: 3.1
